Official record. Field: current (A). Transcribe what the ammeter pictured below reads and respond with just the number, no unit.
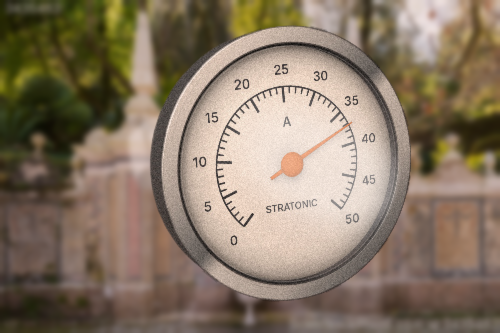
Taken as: 37
